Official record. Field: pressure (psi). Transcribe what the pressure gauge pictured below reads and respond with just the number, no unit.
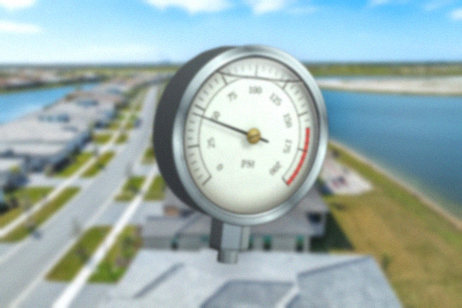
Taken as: 45
